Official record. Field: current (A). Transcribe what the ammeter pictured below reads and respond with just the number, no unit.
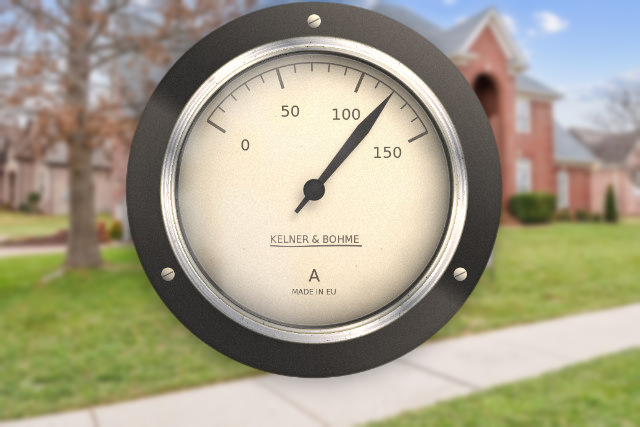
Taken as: 120
